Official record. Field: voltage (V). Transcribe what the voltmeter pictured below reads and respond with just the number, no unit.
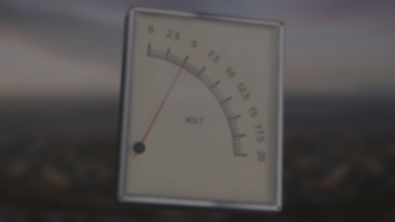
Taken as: 5
